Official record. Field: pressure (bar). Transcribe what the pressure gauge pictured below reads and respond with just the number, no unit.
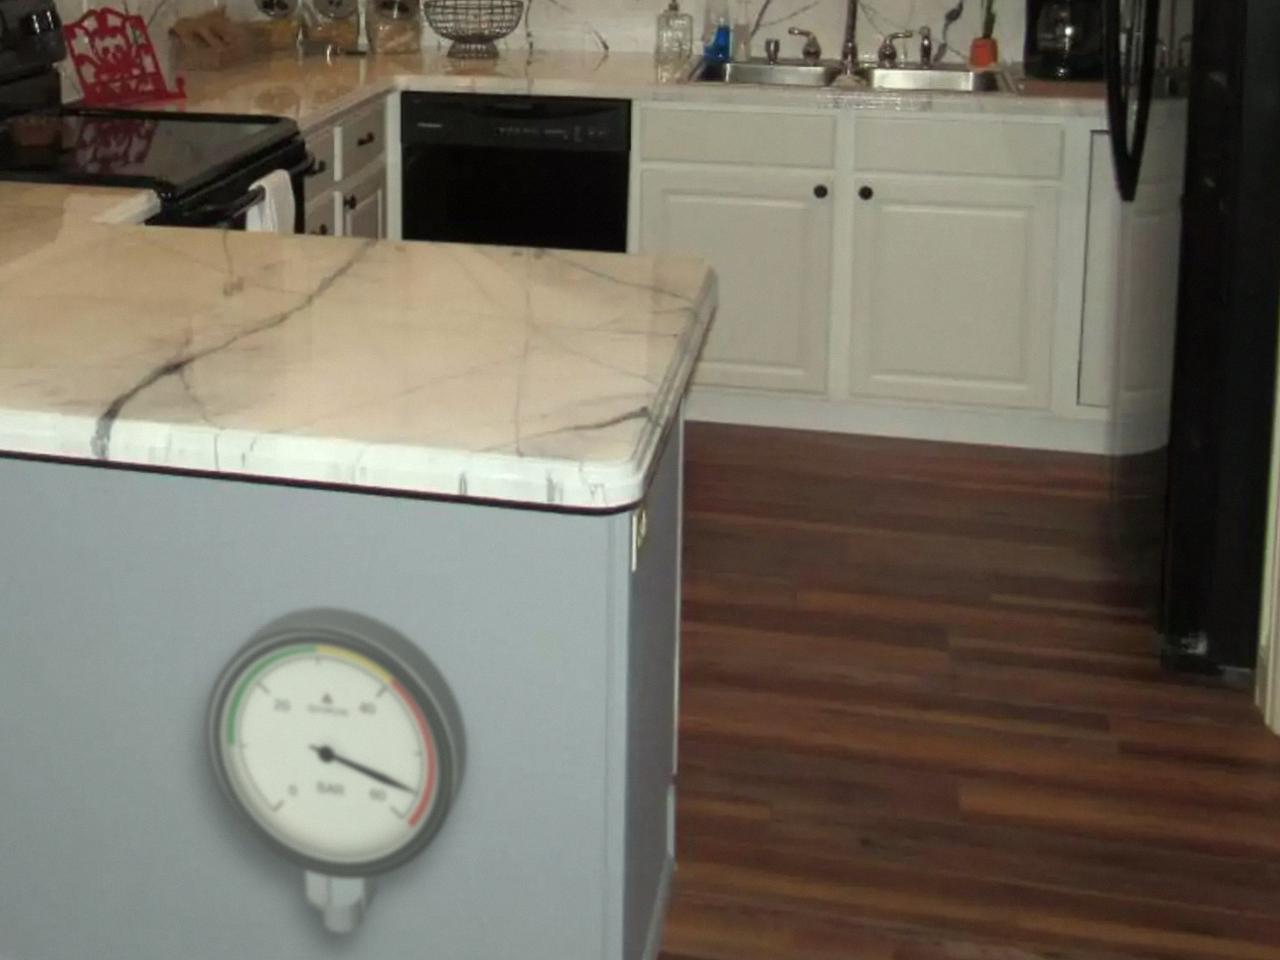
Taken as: 55
